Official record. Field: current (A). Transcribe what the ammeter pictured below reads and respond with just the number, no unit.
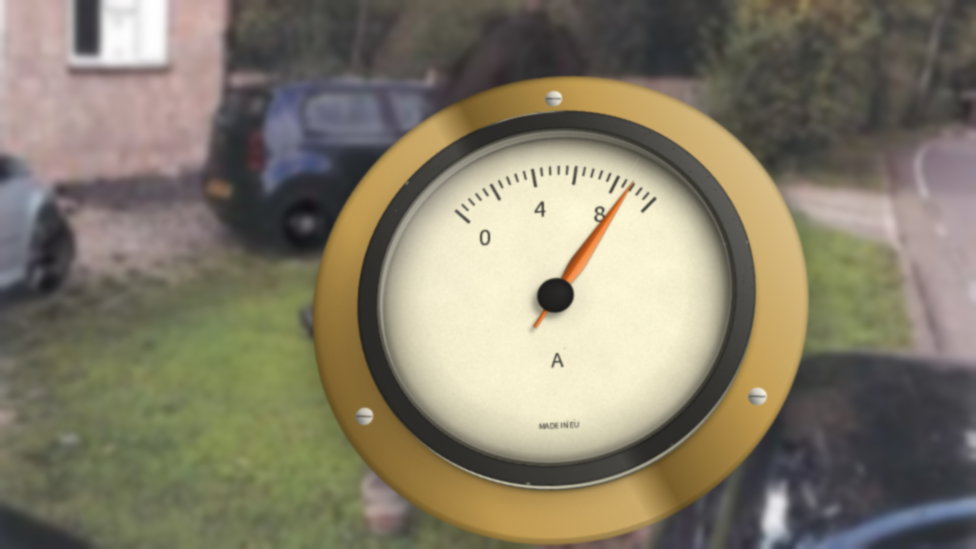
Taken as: 8.8
